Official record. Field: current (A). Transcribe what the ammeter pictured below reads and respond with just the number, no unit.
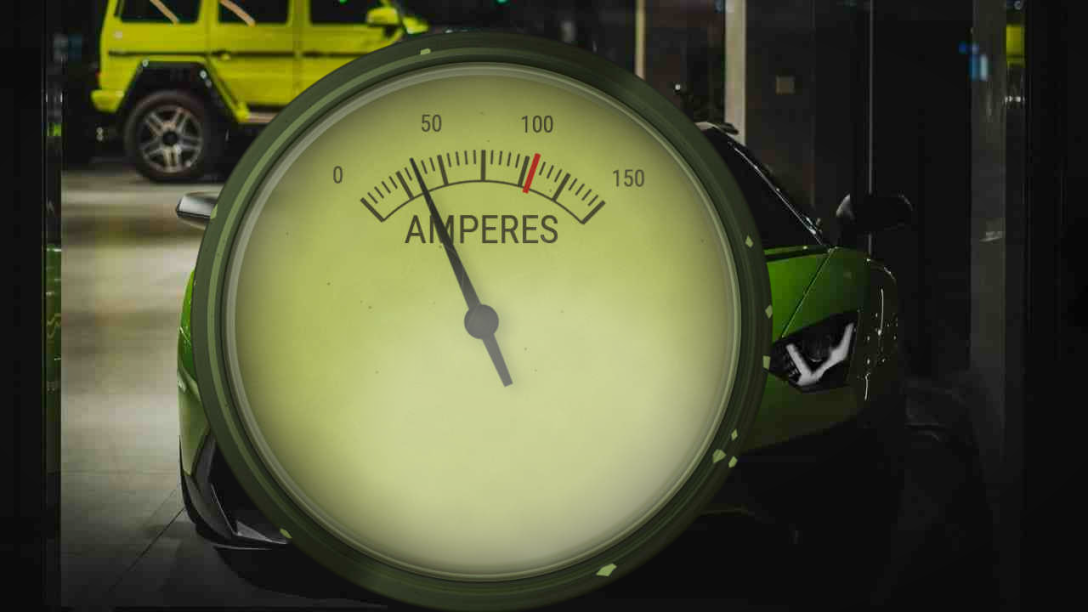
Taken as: 35
